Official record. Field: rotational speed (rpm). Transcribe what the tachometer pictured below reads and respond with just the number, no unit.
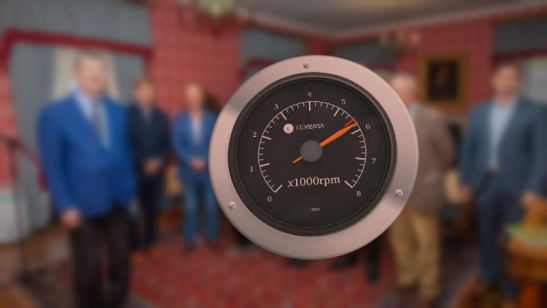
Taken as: 5800
